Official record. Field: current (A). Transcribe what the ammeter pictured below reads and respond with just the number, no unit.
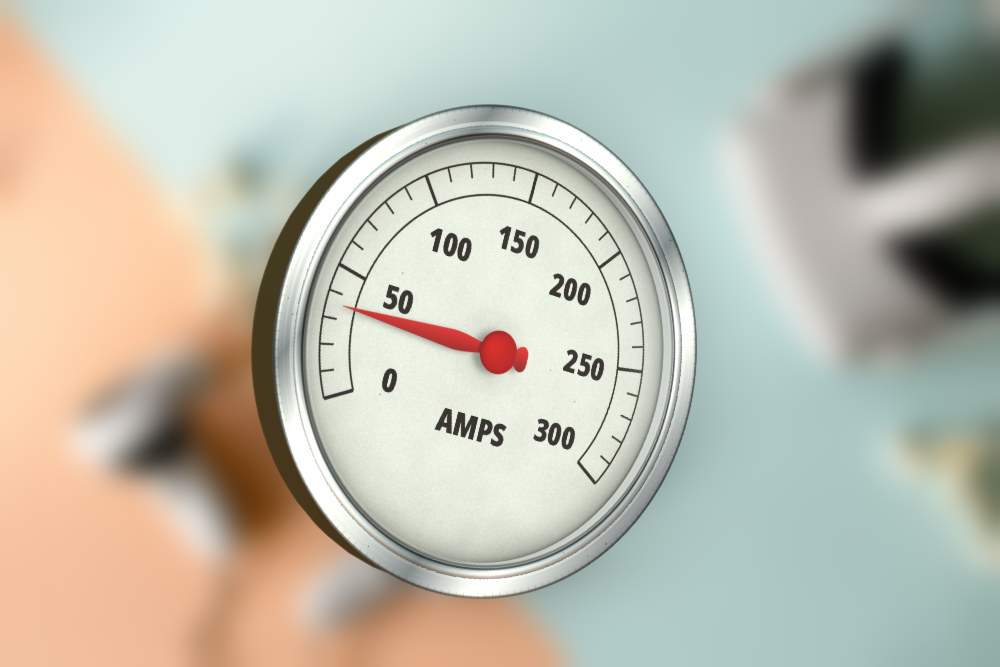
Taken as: 35
